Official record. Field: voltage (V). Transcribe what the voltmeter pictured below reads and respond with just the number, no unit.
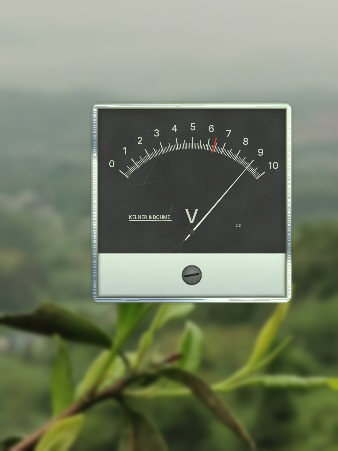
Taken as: 9
